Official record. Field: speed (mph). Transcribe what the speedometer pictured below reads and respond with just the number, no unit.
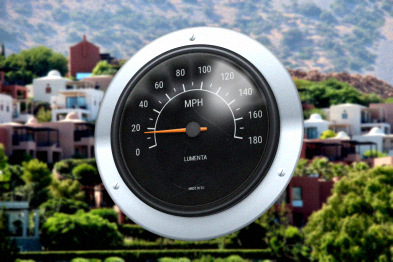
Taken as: 15
